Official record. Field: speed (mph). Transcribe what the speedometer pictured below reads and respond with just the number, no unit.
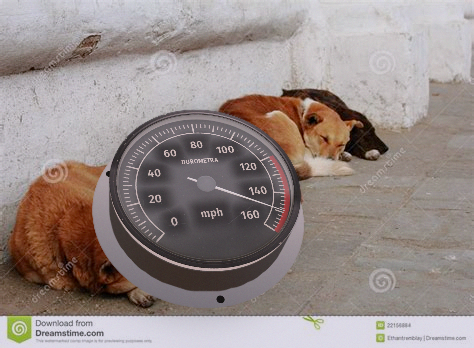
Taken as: 150
